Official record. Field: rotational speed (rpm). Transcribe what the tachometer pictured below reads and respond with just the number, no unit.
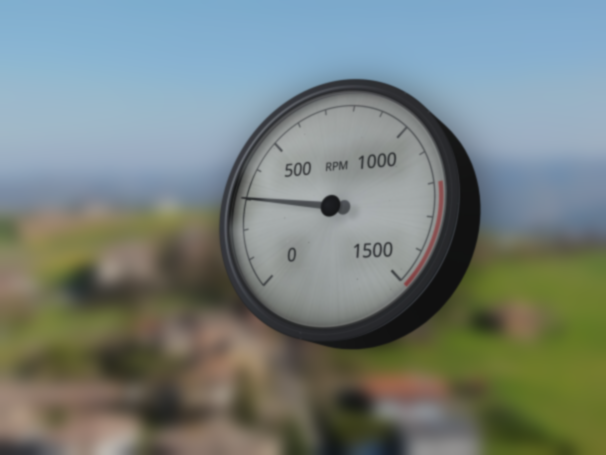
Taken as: 300
